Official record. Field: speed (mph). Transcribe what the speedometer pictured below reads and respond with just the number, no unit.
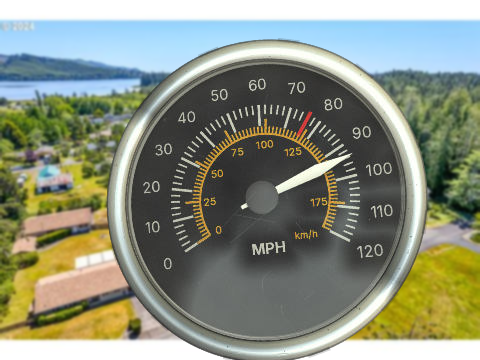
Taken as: 94
